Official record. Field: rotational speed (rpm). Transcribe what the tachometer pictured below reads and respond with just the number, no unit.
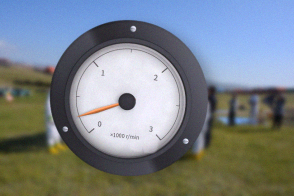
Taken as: 250
